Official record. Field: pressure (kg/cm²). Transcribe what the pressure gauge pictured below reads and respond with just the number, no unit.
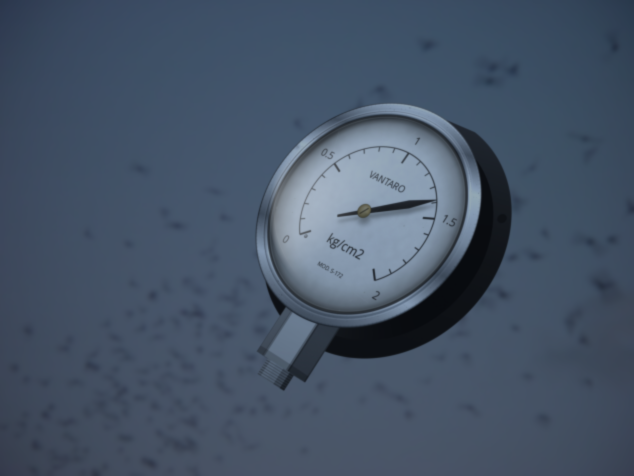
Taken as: 1.4
